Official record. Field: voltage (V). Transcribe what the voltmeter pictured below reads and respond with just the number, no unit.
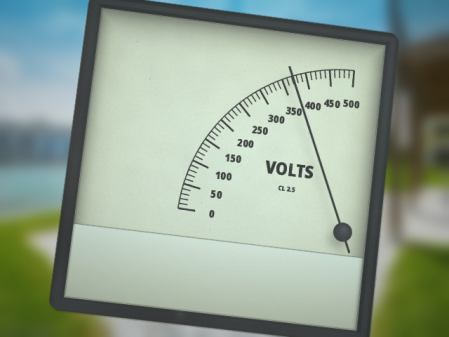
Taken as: 370
